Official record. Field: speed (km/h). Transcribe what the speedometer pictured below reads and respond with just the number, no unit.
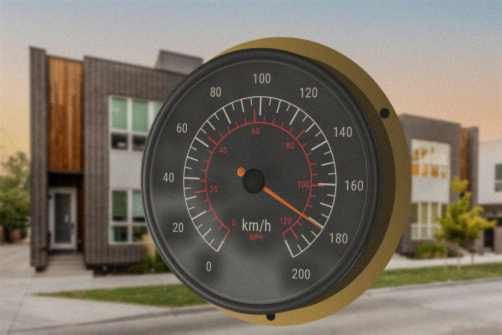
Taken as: 180
